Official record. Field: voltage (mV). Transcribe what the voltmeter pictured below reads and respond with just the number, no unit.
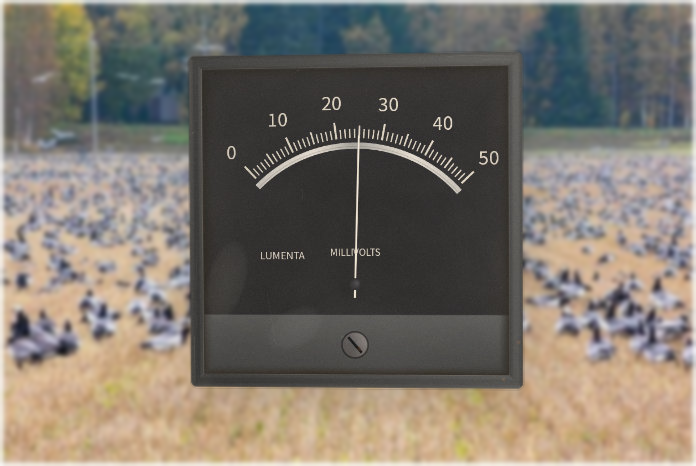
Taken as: 25
